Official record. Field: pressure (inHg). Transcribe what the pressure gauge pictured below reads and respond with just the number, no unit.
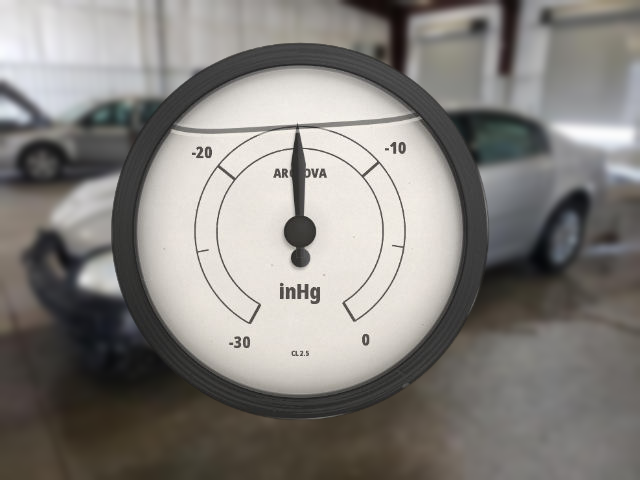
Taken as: -15
